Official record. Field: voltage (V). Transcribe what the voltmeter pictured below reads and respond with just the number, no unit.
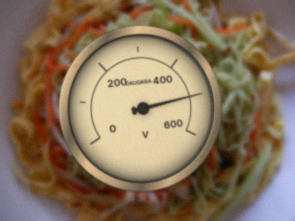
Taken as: 500
